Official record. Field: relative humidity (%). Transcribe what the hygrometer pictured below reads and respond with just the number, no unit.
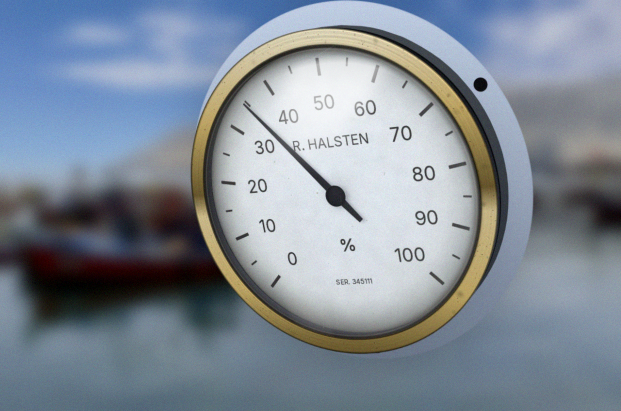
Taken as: 35
